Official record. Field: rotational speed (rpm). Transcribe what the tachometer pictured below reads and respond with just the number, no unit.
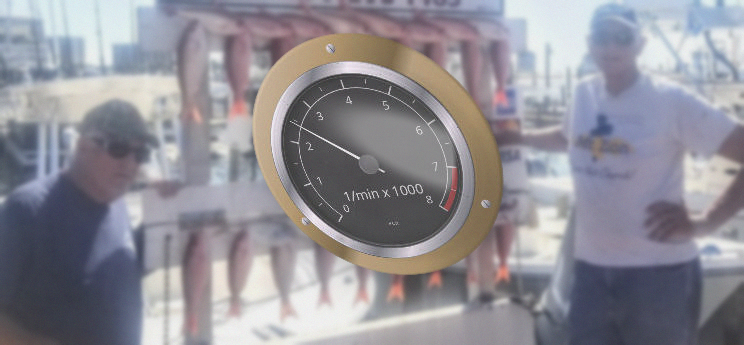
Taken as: 2500
